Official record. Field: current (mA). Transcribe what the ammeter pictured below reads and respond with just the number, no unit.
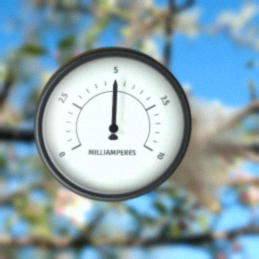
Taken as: 5
